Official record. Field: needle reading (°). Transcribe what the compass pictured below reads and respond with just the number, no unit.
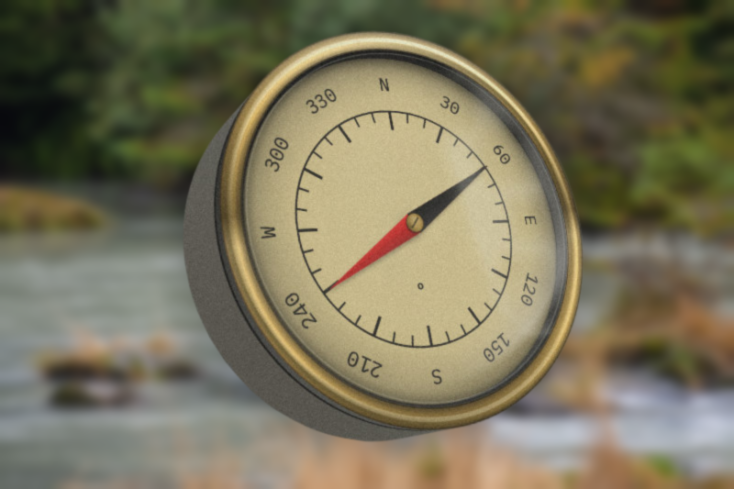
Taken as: 240
